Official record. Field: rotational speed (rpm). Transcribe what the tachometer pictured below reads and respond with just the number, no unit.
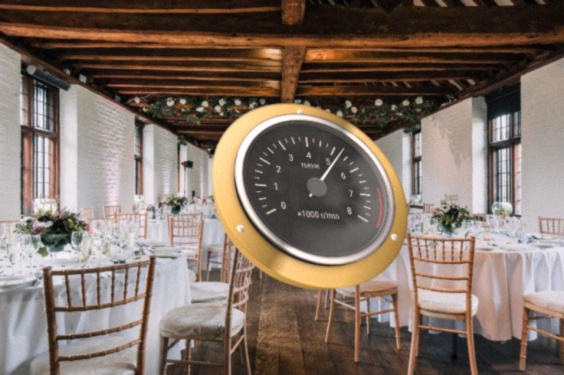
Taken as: 5250
